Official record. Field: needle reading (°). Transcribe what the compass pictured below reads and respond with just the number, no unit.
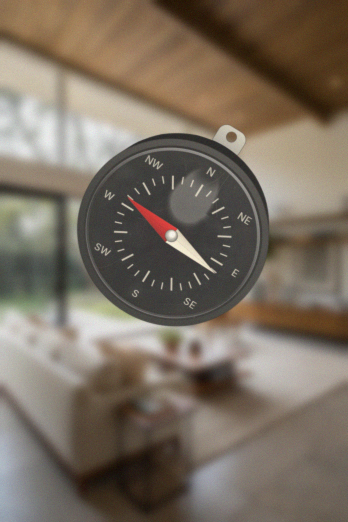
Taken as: 280
